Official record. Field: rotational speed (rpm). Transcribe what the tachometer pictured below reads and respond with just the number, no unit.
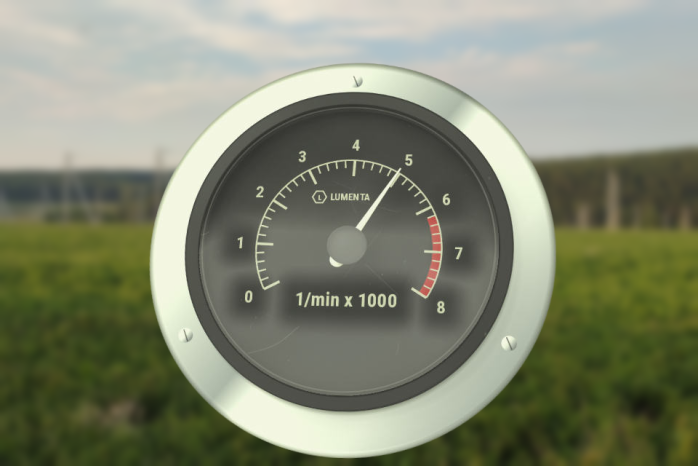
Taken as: 5000
